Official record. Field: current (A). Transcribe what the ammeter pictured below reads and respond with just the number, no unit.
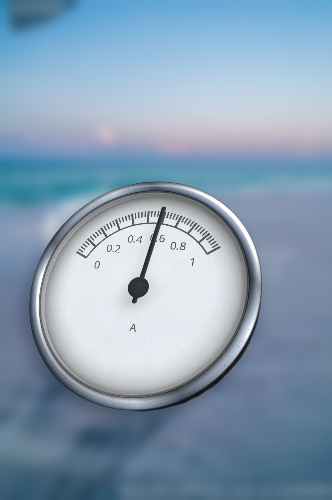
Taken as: 0.6
